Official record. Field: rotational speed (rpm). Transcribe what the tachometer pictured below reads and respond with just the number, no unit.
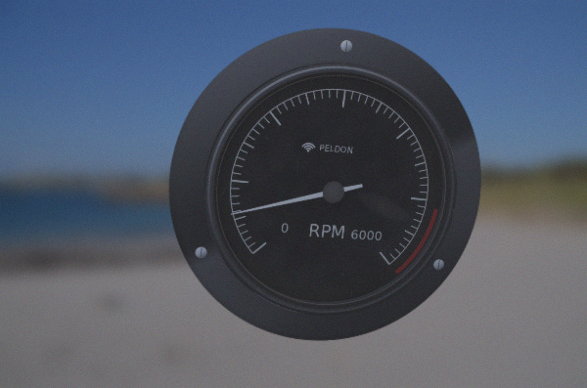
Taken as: 600
